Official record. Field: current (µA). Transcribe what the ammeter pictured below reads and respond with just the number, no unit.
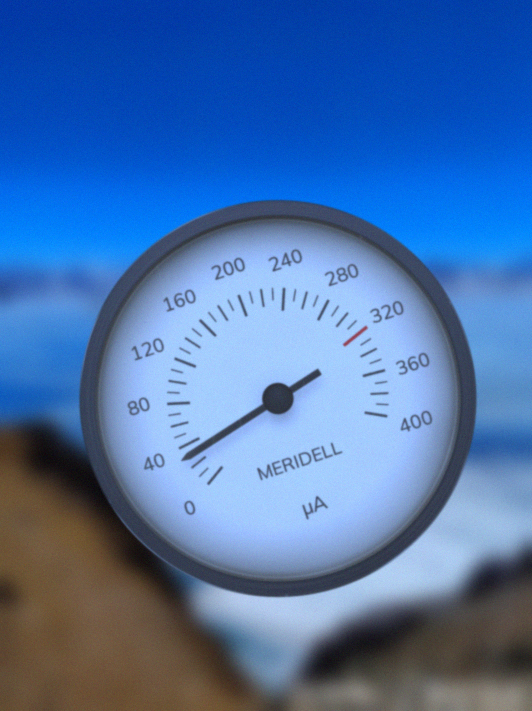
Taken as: 30
